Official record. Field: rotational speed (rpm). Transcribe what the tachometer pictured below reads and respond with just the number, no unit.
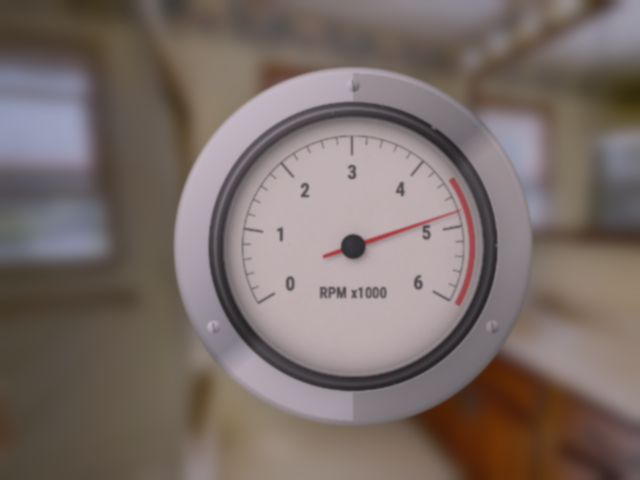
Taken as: 4800
